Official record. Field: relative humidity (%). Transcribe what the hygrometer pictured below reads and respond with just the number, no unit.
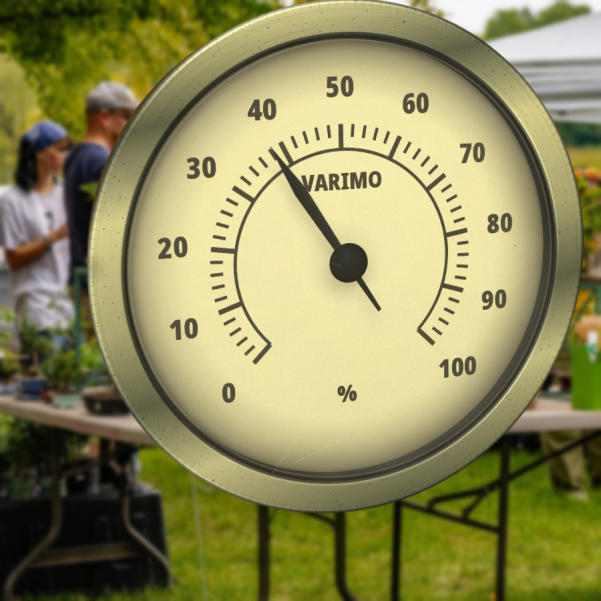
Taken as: 38
